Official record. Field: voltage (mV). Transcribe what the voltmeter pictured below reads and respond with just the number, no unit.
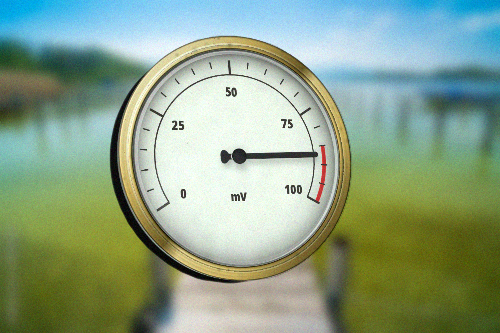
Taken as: 87.5
